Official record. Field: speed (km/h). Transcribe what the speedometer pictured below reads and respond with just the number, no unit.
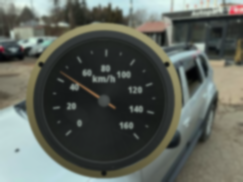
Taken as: 45
